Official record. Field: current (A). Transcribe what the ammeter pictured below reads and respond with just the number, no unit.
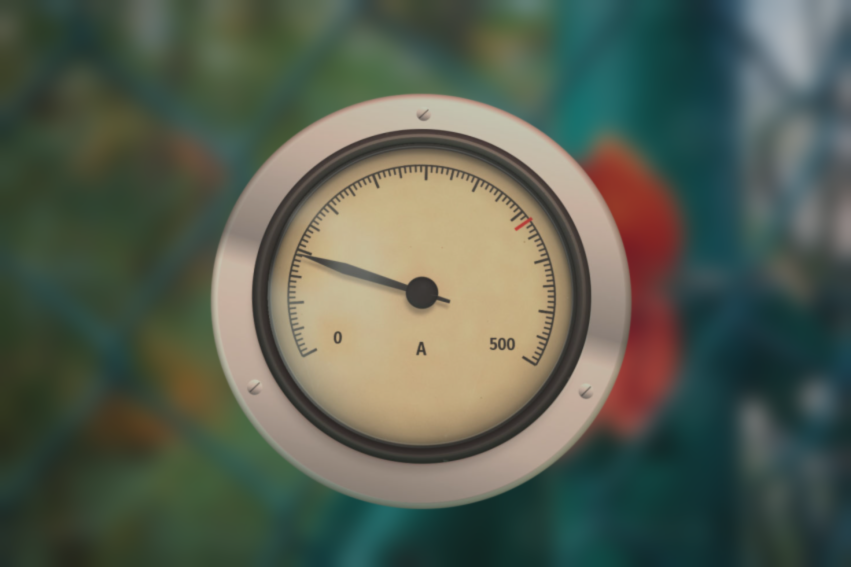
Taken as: 95
